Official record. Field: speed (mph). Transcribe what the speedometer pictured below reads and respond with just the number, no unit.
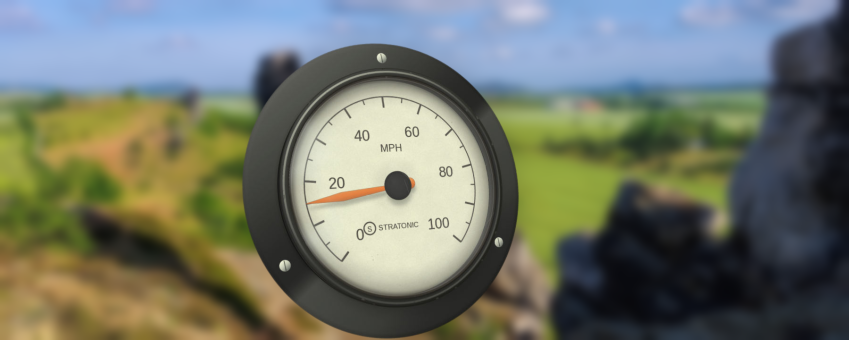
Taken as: 15
